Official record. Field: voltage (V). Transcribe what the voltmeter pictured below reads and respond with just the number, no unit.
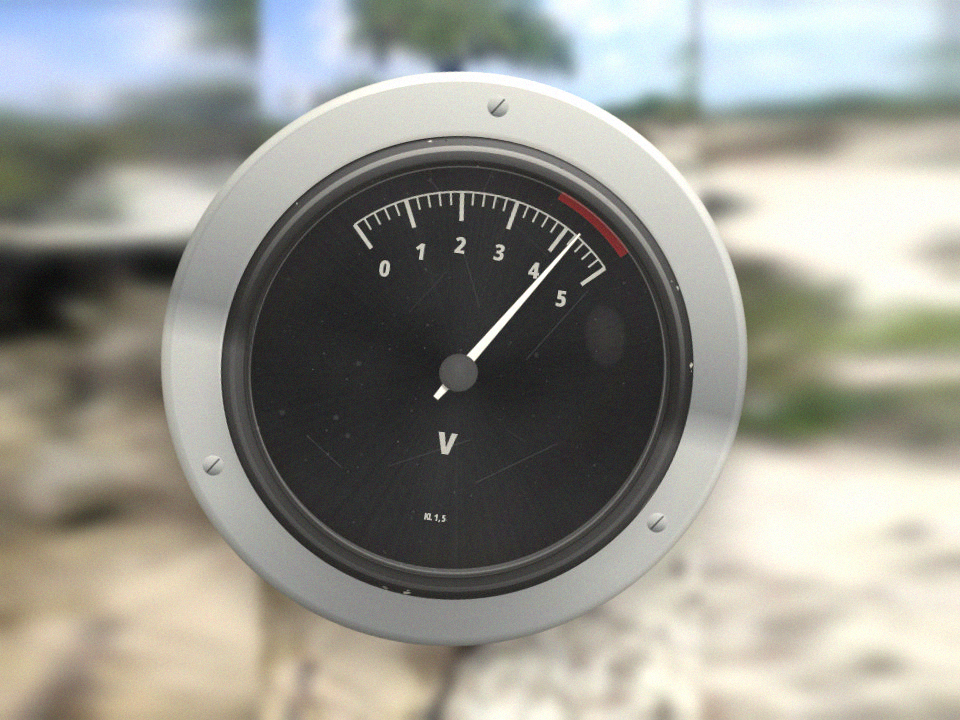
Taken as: 4.2
